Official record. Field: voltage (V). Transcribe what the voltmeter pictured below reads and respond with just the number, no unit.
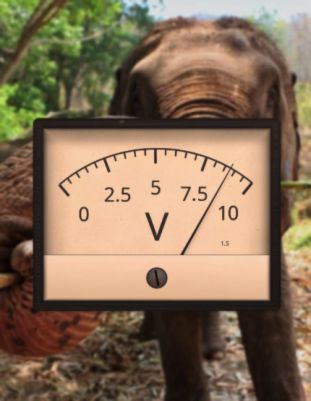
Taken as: 8.75
